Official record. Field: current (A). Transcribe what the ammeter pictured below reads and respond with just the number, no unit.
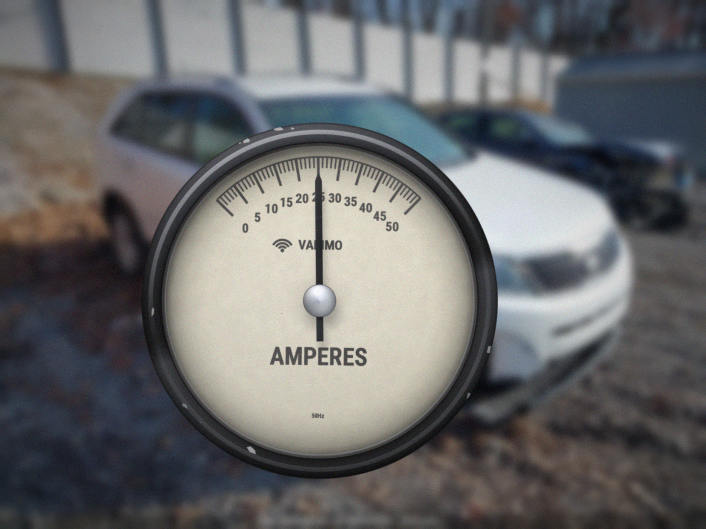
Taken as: 25
